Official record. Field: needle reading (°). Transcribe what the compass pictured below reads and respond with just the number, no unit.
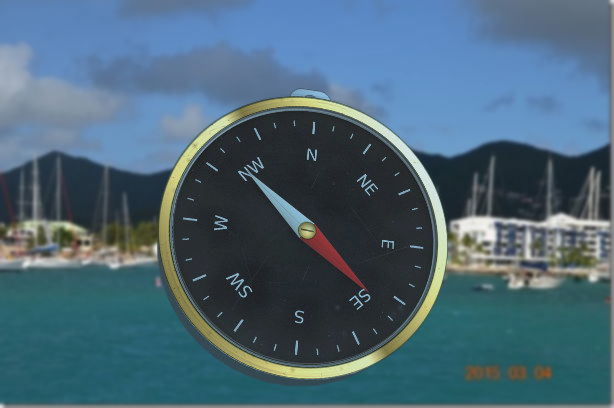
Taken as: 130
